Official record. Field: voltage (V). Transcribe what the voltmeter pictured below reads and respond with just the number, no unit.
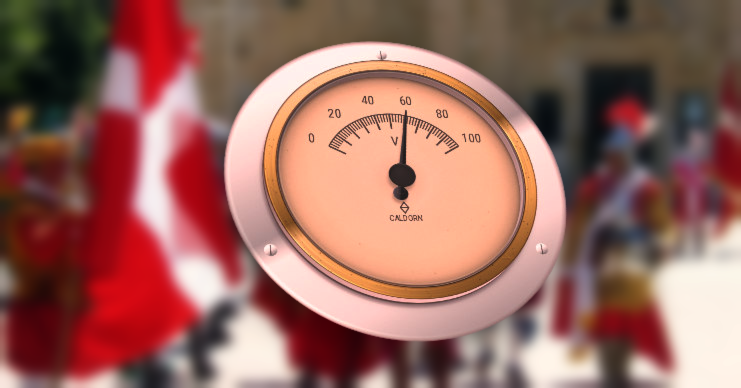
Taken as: 60
